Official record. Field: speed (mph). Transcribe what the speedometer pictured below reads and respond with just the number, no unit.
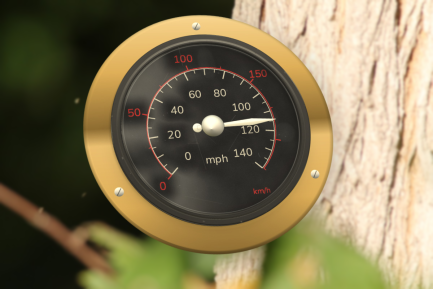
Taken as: 115
